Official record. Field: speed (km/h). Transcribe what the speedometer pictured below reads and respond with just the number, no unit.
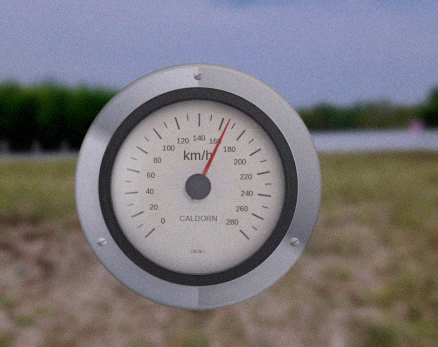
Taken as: 165
